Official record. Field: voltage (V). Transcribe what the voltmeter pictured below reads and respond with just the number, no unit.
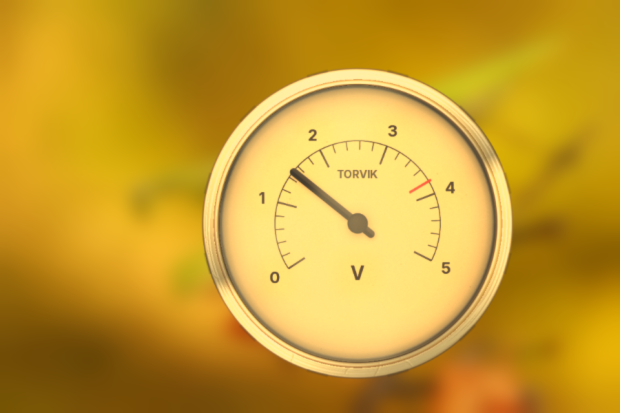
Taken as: 1.5
